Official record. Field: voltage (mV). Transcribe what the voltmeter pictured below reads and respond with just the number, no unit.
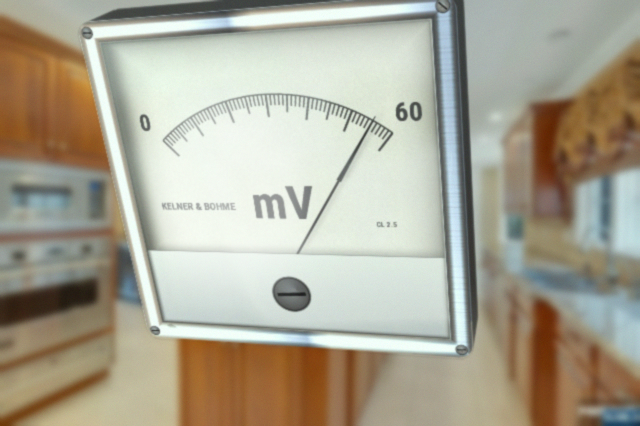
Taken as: 55
